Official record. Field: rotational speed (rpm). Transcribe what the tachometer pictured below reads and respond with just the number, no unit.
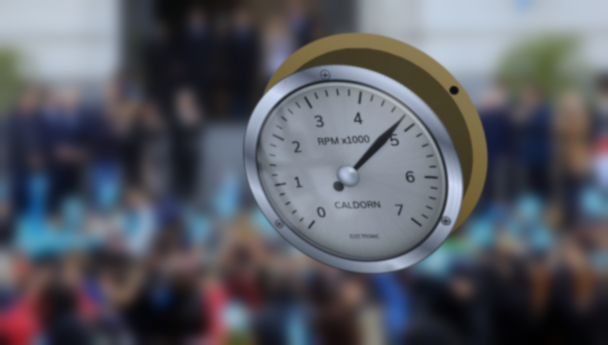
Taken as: 4800
